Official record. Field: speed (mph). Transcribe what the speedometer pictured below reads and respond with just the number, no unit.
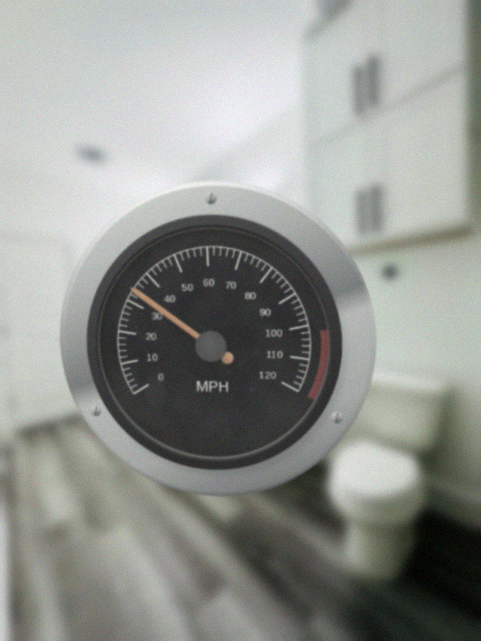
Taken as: 34
